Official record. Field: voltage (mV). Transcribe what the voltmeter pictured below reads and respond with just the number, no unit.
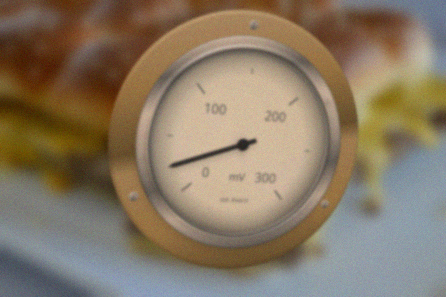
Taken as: 25
